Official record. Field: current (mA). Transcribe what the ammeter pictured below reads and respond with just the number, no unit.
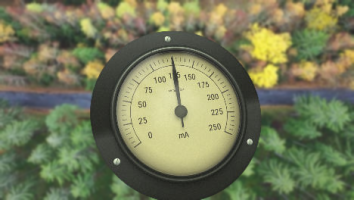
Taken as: 125
